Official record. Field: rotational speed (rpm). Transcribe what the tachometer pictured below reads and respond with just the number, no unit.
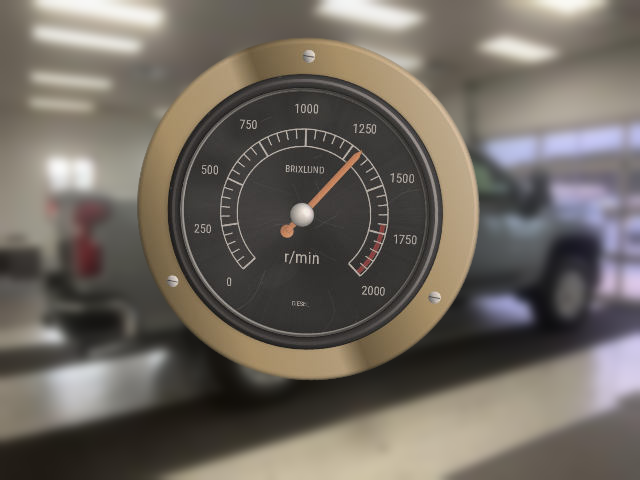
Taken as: 1300
